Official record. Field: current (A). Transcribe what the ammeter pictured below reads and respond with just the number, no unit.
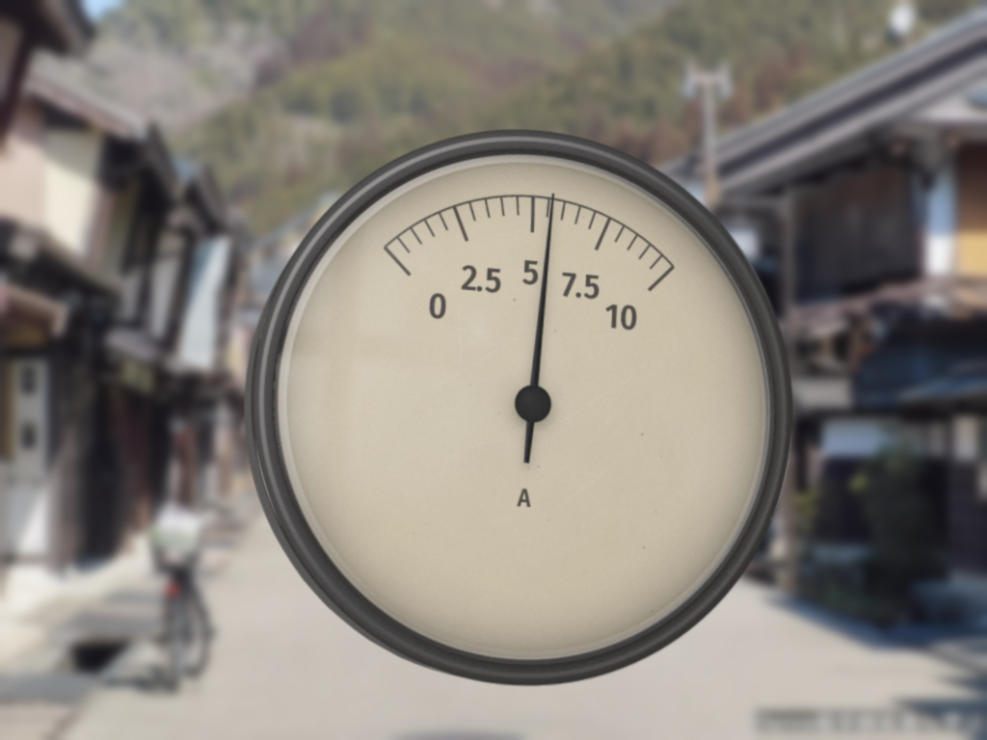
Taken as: 5.5
